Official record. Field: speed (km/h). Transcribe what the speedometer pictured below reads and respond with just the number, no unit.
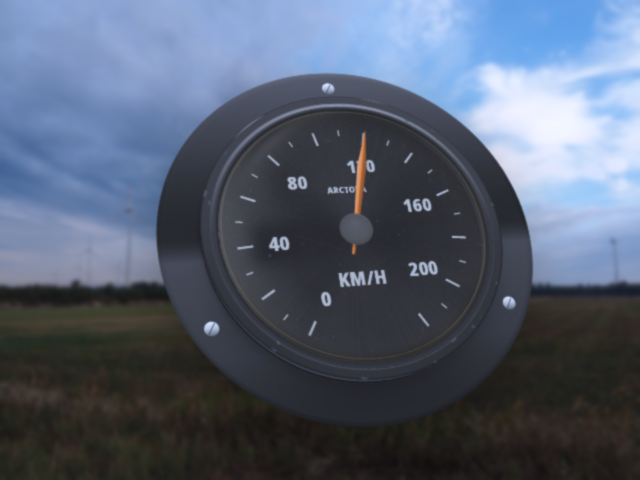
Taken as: 120
